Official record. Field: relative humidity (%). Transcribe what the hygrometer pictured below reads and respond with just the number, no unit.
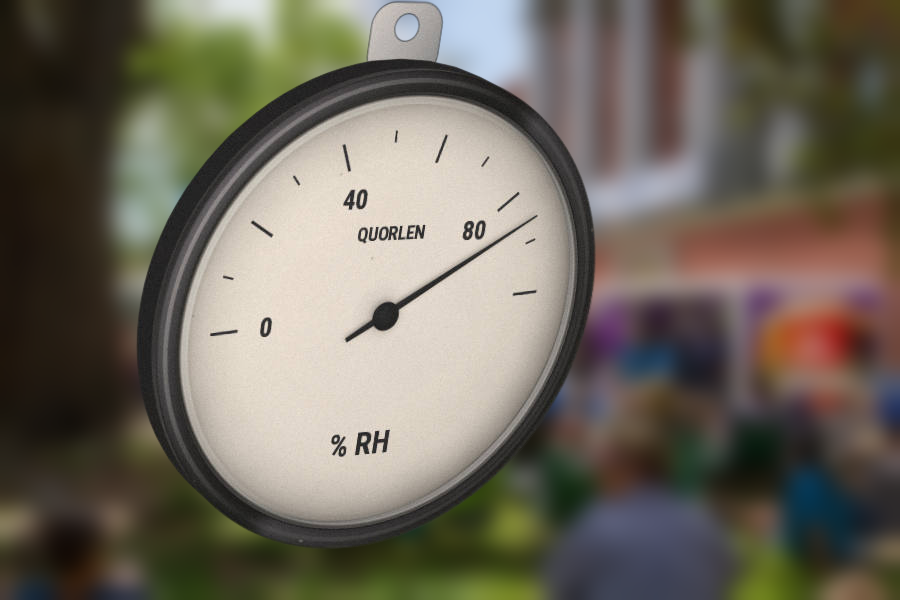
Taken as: 85
